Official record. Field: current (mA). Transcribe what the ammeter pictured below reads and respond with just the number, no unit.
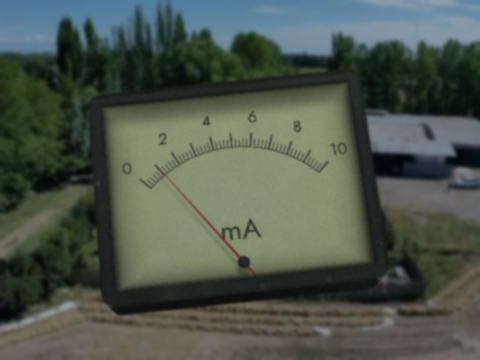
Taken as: 1
